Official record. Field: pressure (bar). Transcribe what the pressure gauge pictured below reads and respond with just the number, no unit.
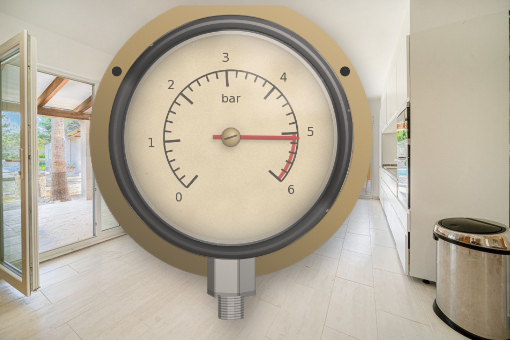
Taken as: 5.1
